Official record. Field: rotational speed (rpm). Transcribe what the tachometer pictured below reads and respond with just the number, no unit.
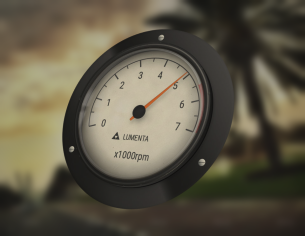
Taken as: 5000
